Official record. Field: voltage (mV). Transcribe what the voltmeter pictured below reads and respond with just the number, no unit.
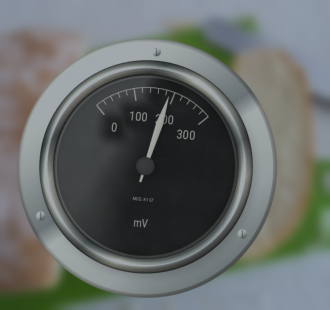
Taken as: 190
